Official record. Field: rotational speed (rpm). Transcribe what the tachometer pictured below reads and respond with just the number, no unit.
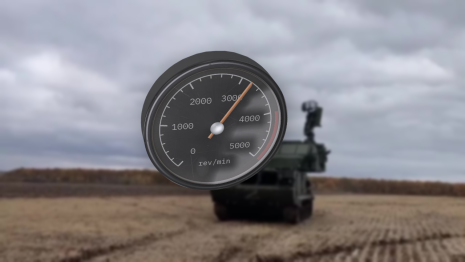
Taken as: 3200
